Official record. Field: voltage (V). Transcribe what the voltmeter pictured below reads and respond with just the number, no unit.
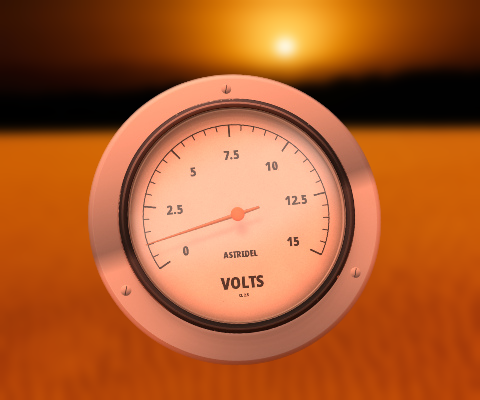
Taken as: 1
